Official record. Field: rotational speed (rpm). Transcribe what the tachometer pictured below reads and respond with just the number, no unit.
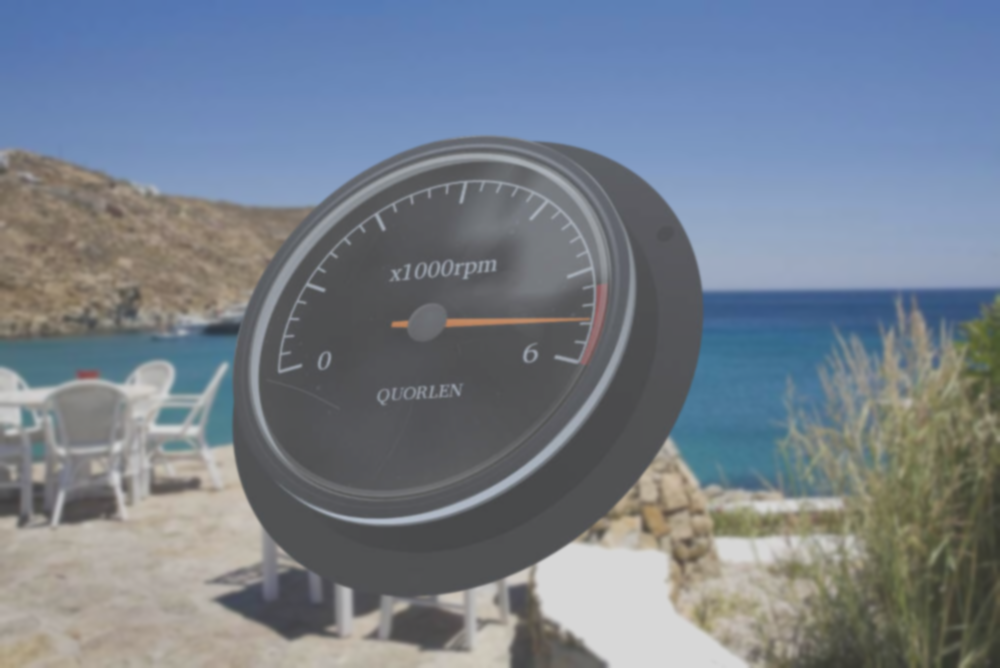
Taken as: 5600
